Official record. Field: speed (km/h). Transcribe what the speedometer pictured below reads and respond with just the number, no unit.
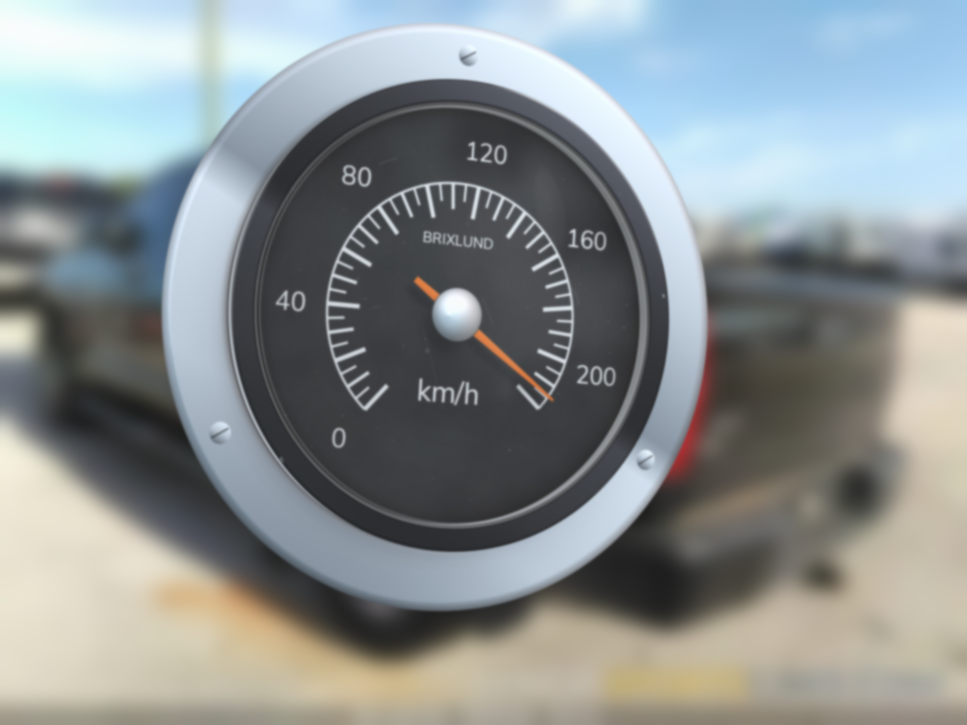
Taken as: 215
